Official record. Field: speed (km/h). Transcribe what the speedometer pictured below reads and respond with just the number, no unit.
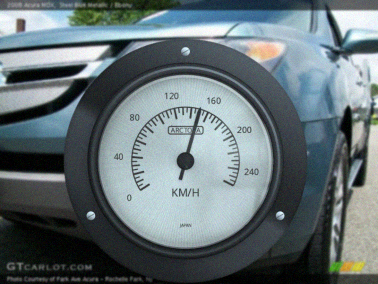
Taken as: 150
